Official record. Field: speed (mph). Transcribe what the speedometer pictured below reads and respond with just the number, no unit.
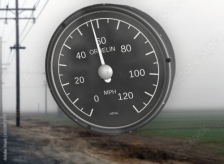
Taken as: 57.5
